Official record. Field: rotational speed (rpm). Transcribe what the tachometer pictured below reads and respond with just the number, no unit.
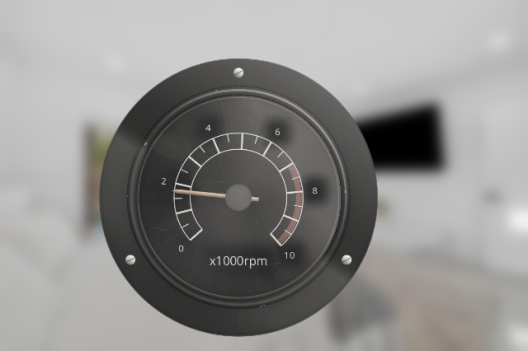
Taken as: 1750
